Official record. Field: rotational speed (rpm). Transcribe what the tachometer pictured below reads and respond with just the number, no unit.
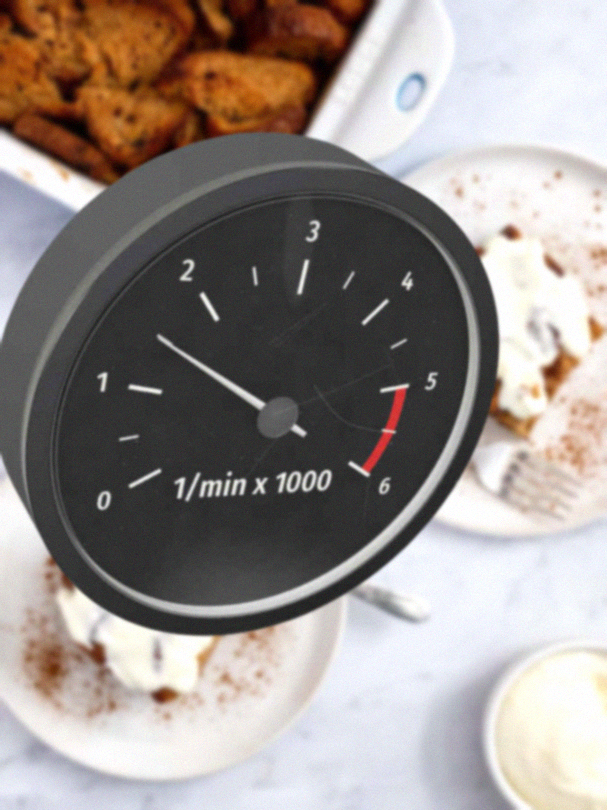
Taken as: 1500
